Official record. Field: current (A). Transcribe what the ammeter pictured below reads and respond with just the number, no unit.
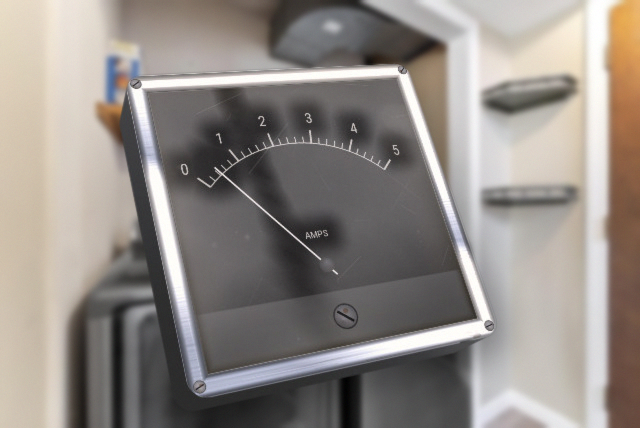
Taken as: 0.4
